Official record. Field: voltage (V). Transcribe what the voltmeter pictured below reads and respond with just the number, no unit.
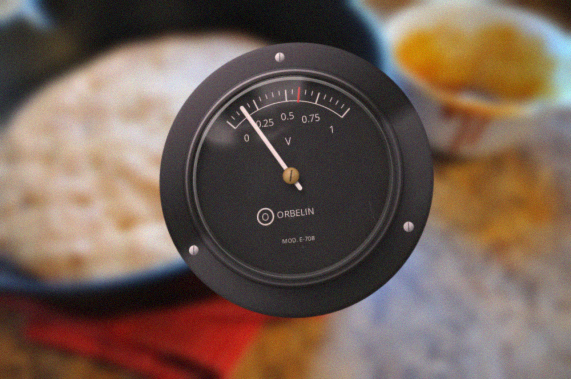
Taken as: 0.15
